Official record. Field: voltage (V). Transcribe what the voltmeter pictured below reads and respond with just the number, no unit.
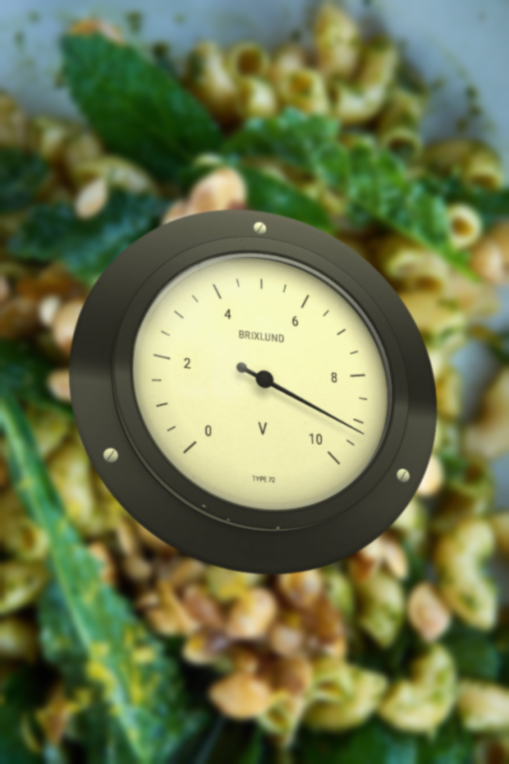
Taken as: 9.25
